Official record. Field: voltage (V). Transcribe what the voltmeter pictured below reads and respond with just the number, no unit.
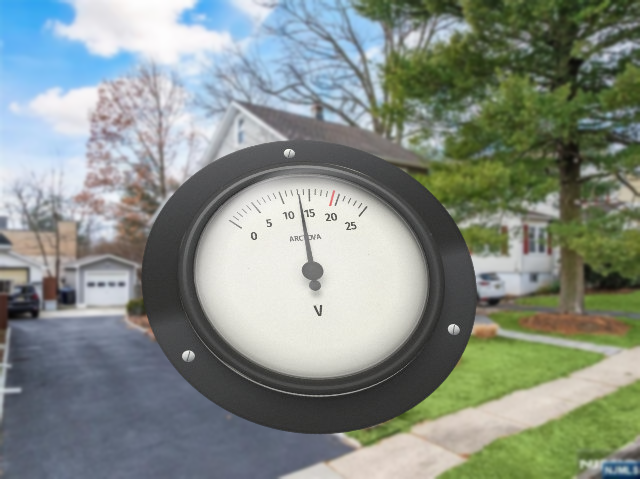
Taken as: 13
